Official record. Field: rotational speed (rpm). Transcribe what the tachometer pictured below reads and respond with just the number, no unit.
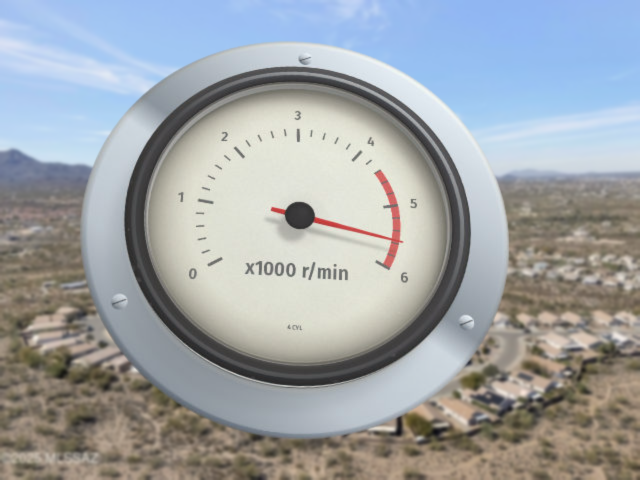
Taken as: 5600
